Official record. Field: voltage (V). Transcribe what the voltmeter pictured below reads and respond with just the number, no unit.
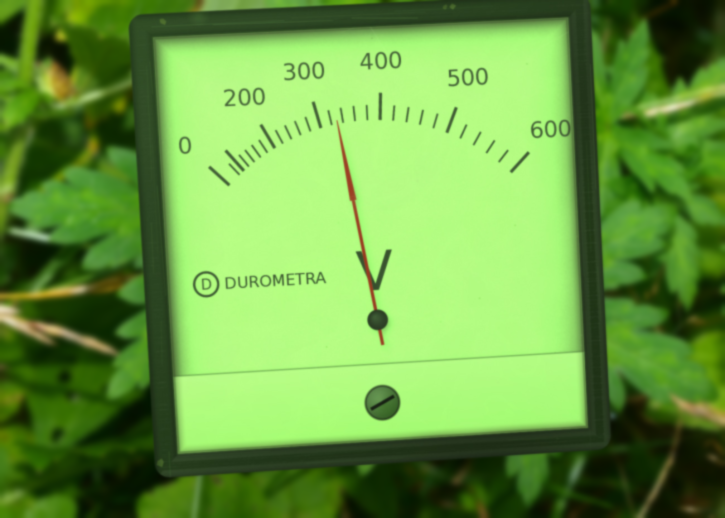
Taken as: 330
